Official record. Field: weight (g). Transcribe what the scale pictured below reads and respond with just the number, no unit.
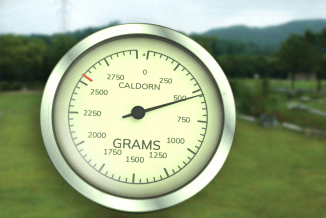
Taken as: 550
